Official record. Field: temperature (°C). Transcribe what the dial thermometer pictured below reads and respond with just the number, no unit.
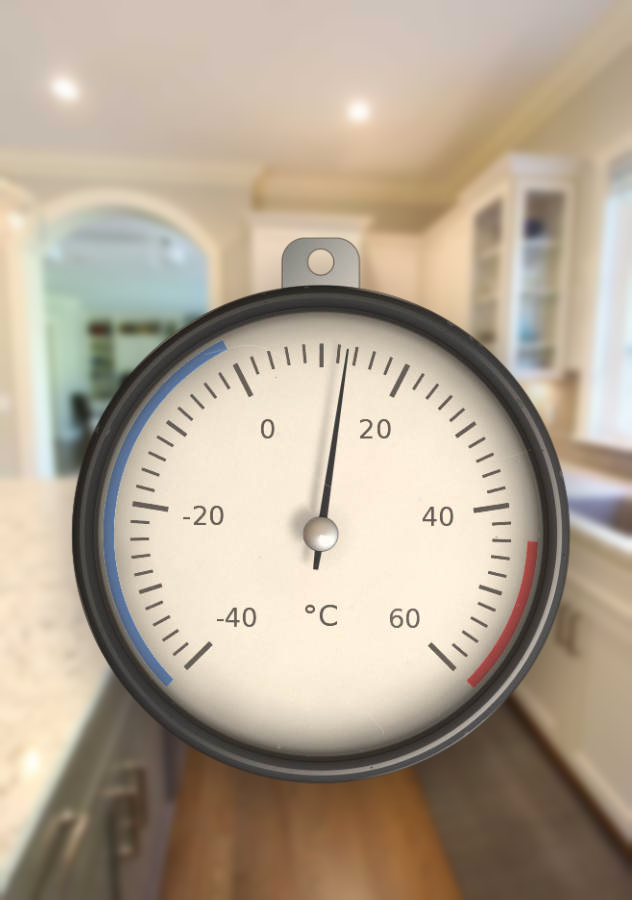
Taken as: 13
